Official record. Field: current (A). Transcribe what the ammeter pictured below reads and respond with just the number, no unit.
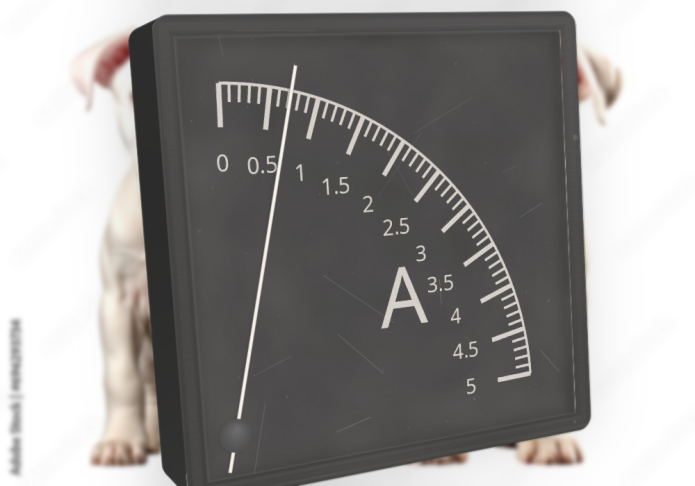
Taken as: 0.7
